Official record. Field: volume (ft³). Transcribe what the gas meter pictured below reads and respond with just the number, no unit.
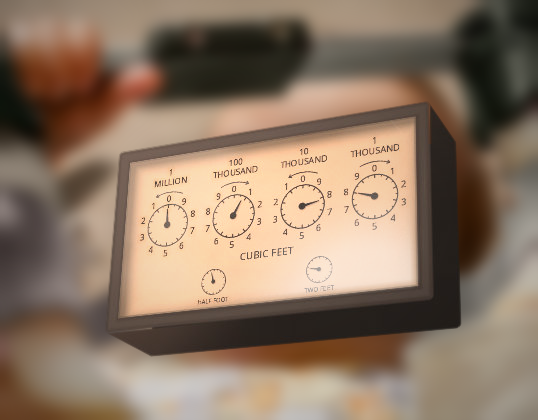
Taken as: 7800
